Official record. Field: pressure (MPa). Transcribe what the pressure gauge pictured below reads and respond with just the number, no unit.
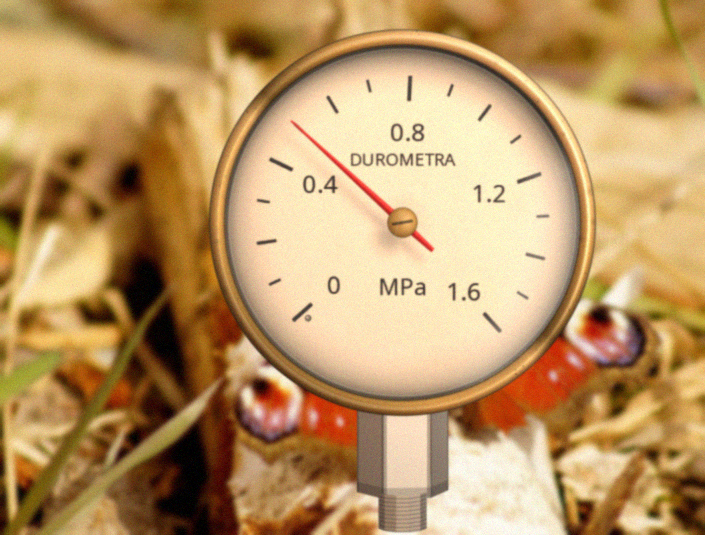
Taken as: 0.5
